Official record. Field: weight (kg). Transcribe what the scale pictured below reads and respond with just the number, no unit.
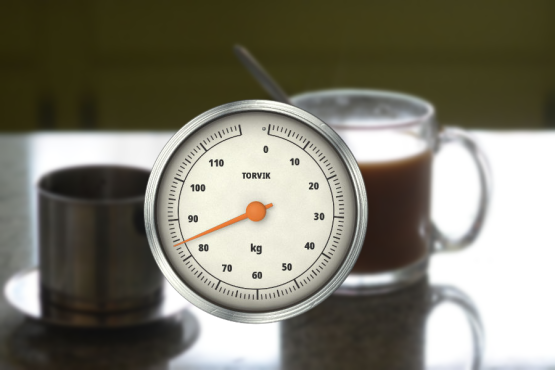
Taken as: 84
